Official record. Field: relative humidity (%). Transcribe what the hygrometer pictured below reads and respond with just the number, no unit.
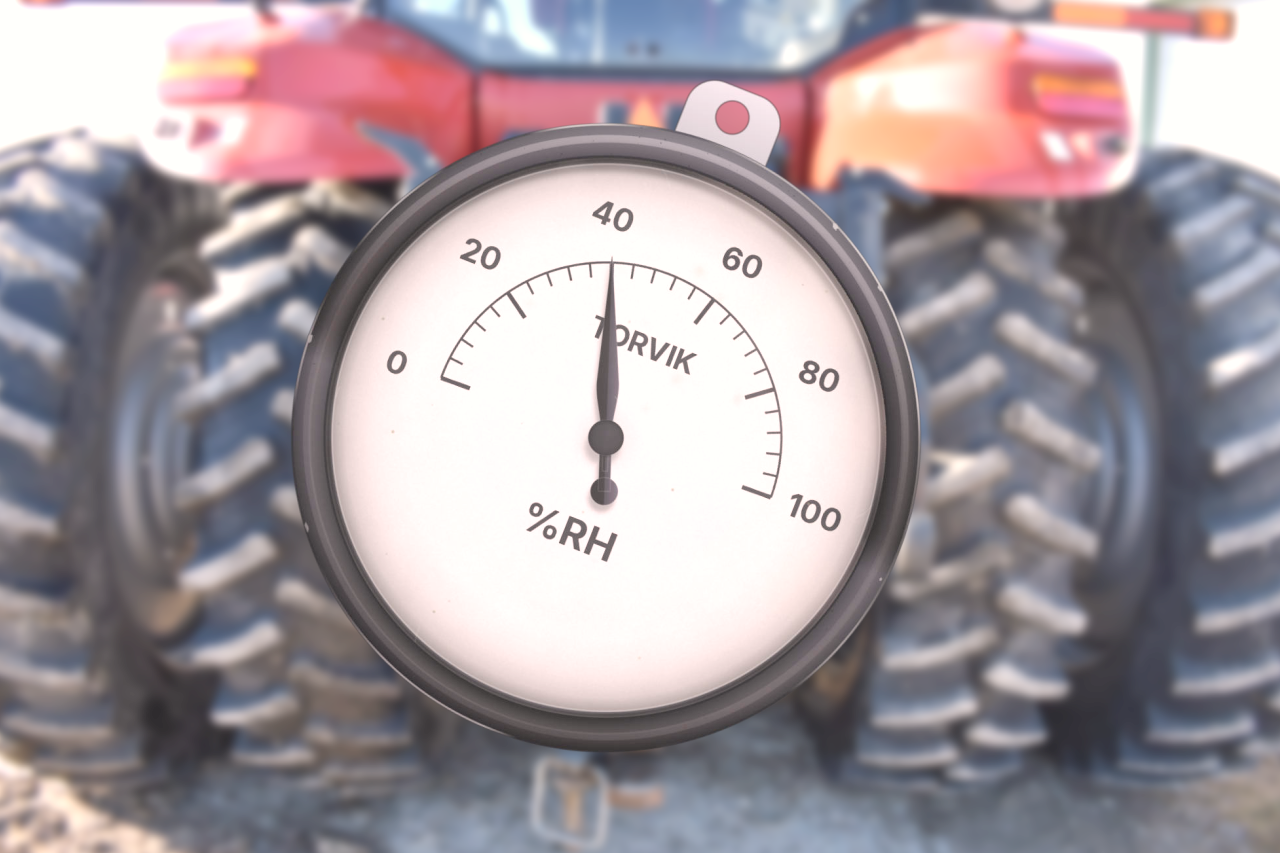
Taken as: 40
